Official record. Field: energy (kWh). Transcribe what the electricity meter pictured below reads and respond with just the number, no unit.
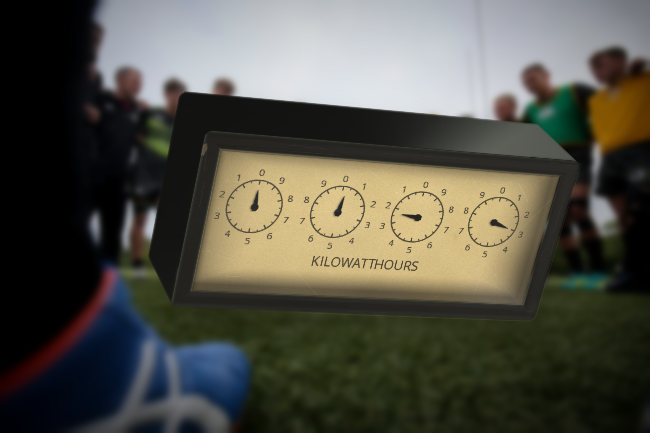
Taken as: 23
